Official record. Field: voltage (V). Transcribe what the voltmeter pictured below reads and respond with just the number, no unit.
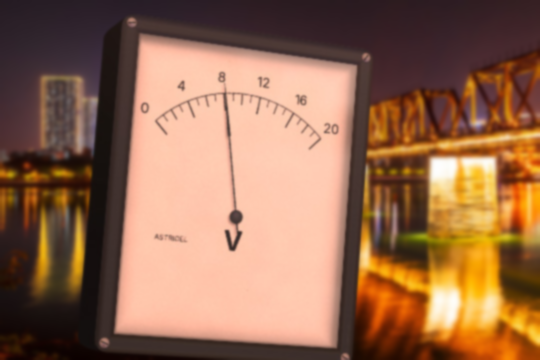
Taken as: 8
